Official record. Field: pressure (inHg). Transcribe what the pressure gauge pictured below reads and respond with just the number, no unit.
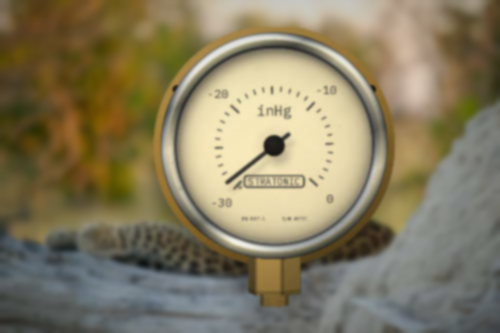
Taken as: -29
